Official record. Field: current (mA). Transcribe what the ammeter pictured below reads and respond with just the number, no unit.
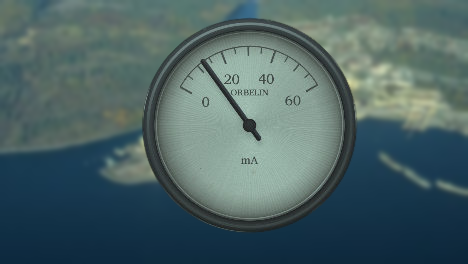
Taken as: 12.5
